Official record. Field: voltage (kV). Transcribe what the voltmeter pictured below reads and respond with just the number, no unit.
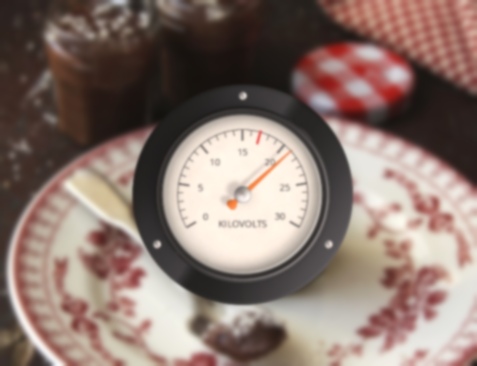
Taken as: 21
